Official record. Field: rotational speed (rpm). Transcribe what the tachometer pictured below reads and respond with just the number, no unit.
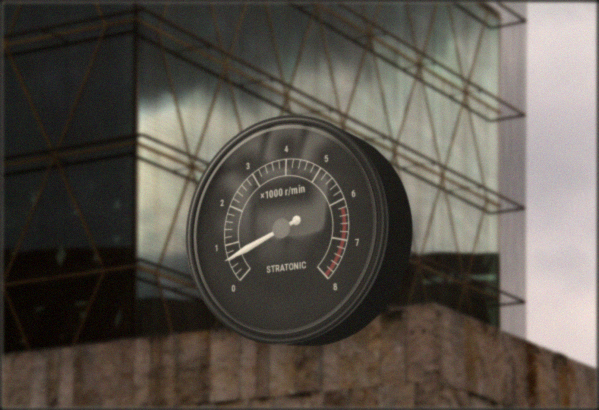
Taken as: 600
